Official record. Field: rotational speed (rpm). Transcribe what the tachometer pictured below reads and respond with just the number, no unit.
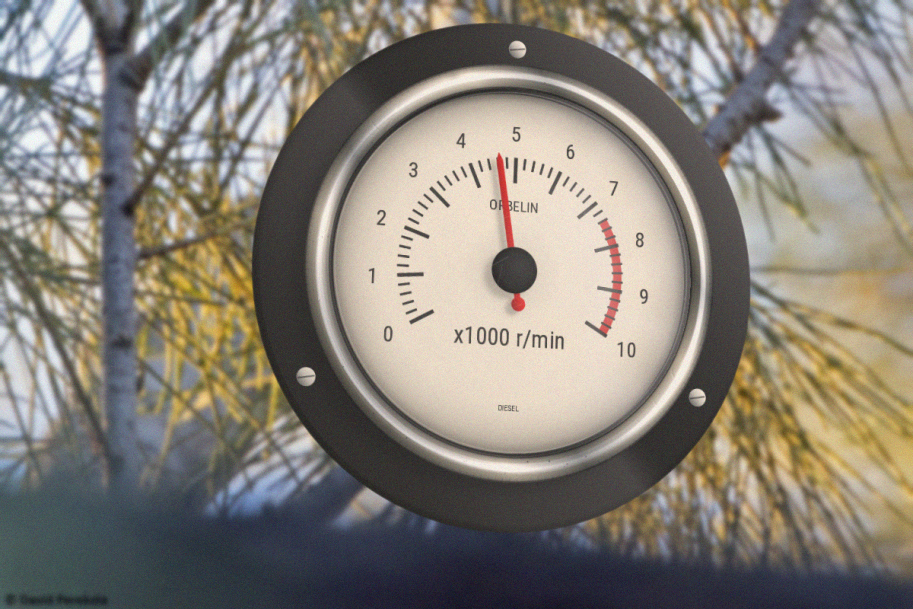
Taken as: 4600
